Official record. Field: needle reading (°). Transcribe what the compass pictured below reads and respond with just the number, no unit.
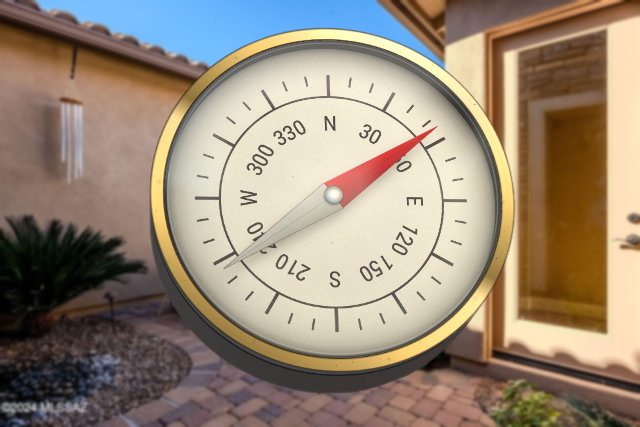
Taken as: 55
